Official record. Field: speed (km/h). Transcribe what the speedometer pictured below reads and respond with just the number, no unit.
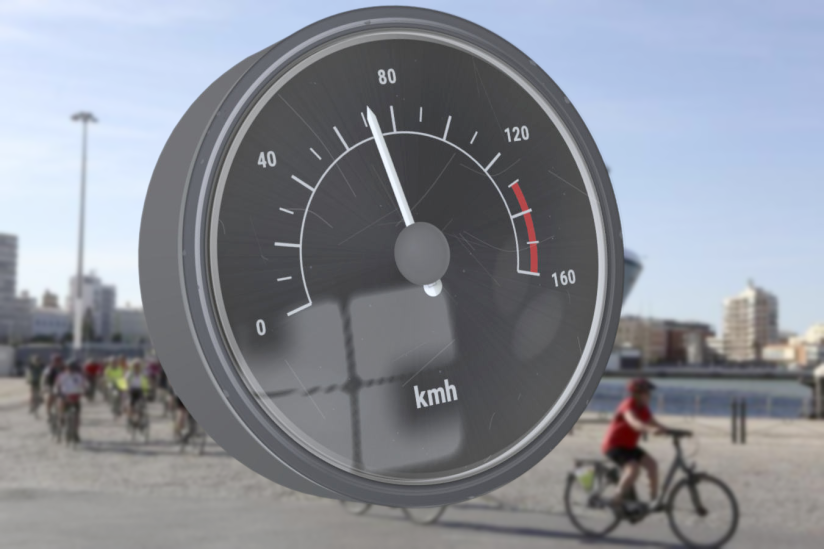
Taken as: 70
